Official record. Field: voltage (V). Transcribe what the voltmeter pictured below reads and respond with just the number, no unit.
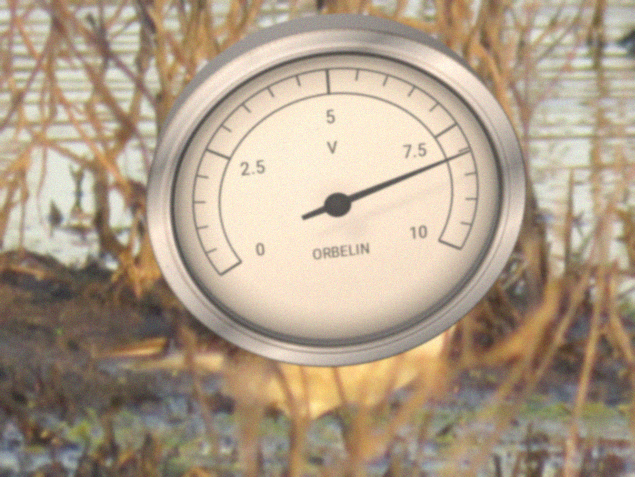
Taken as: 8
